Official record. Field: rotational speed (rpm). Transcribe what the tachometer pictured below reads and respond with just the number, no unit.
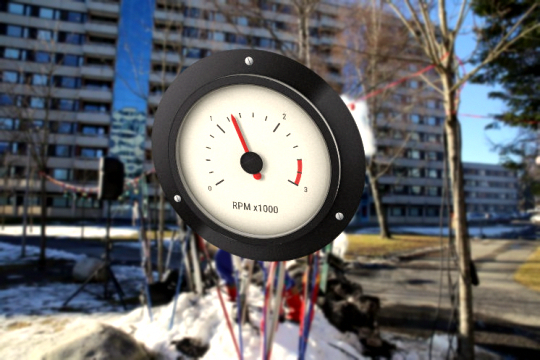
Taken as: 1300
